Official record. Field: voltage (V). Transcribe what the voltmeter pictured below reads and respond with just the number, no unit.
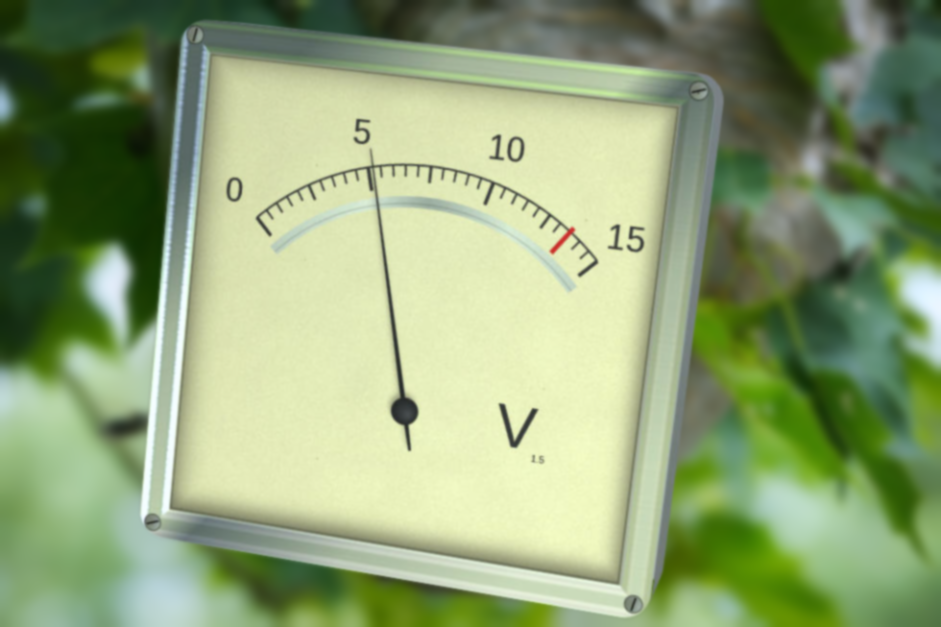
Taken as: 5.25
